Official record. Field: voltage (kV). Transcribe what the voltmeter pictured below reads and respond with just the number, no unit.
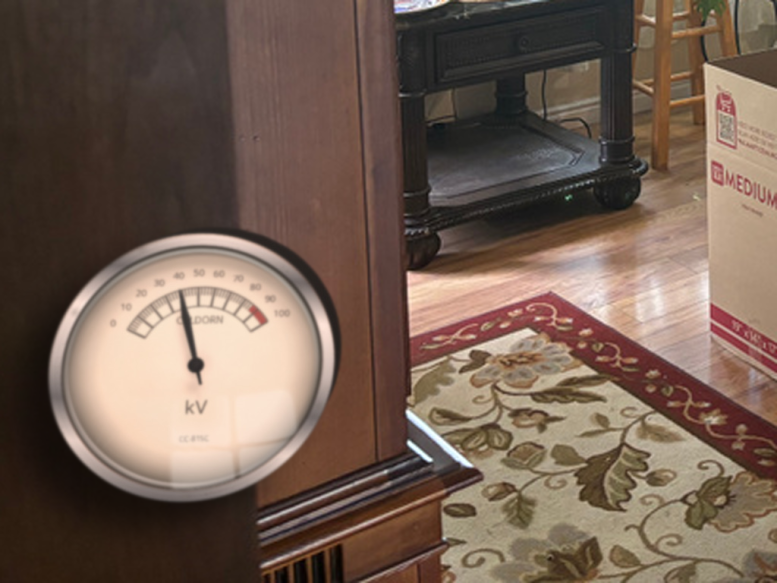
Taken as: 40
